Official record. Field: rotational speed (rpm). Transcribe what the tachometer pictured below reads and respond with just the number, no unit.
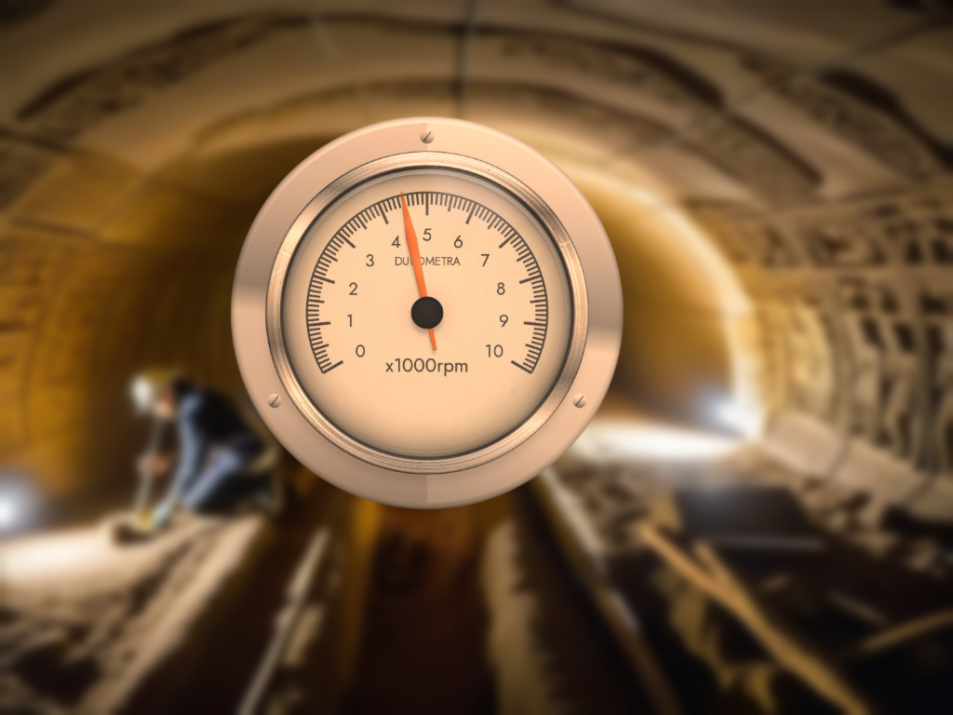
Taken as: 4500
